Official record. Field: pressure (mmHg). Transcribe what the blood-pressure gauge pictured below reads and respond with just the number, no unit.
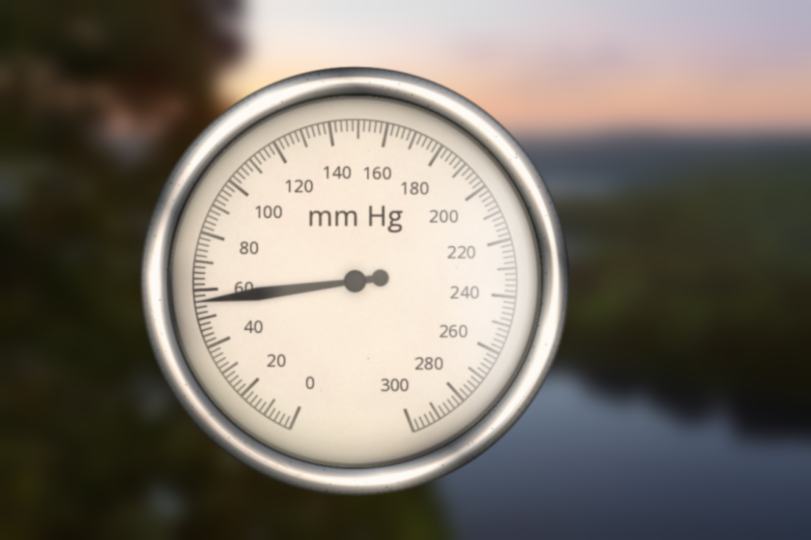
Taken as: 56
